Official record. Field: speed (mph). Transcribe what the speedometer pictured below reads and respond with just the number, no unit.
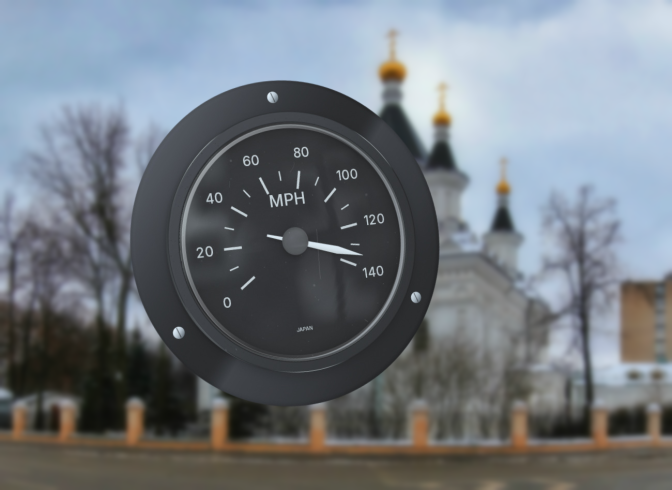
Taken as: 135
